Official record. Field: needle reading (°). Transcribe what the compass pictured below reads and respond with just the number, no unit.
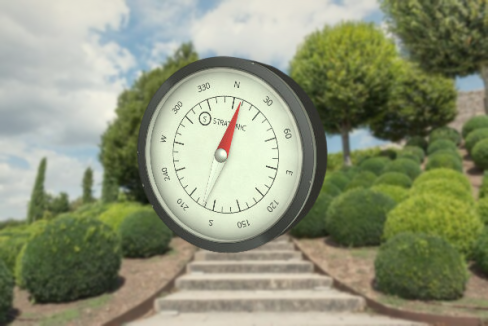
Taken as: 10
